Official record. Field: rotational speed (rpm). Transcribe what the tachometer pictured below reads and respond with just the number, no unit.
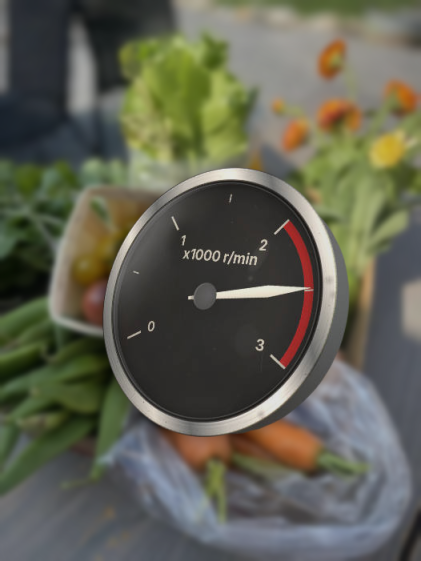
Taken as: 2500
